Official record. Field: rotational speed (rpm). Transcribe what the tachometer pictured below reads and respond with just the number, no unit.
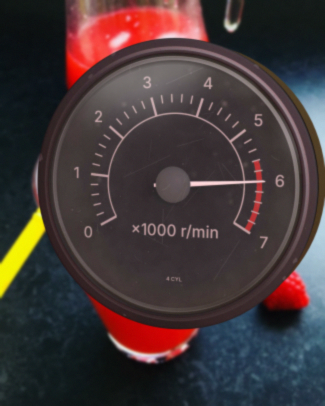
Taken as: 6000
